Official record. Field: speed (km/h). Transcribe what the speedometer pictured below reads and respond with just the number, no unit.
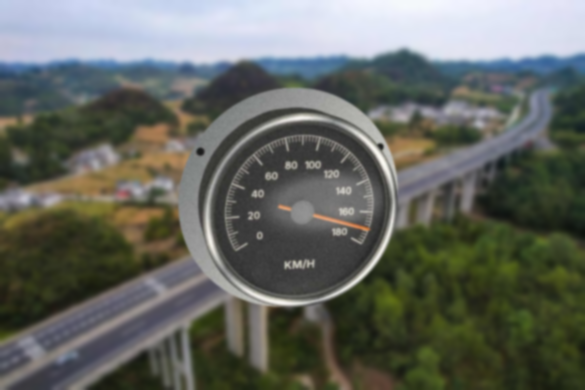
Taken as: 170
